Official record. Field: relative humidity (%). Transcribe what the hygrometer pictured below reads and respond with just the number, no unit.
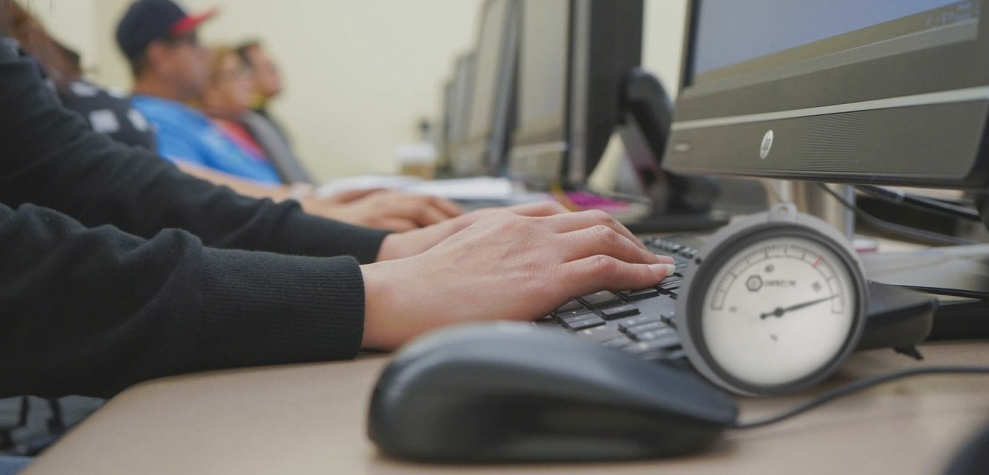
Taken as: 90
